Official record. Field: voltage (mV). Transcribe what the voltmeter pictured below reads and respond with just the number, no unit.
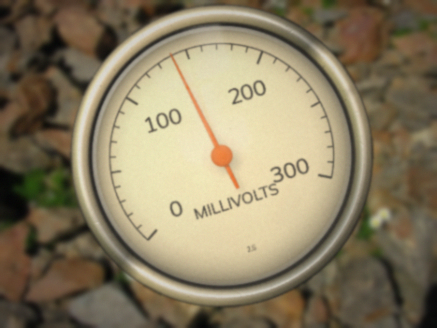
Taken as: 140
